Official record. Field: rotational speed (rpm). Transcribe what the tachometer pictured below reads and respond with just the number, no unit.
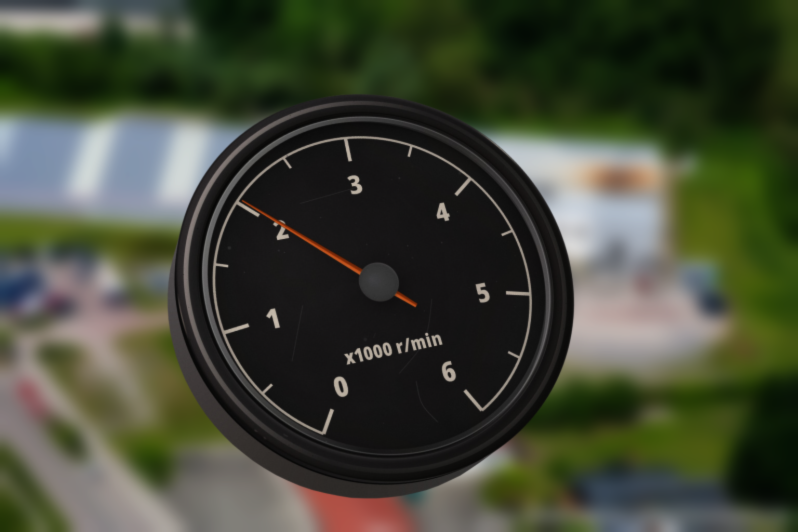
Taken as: 2000
